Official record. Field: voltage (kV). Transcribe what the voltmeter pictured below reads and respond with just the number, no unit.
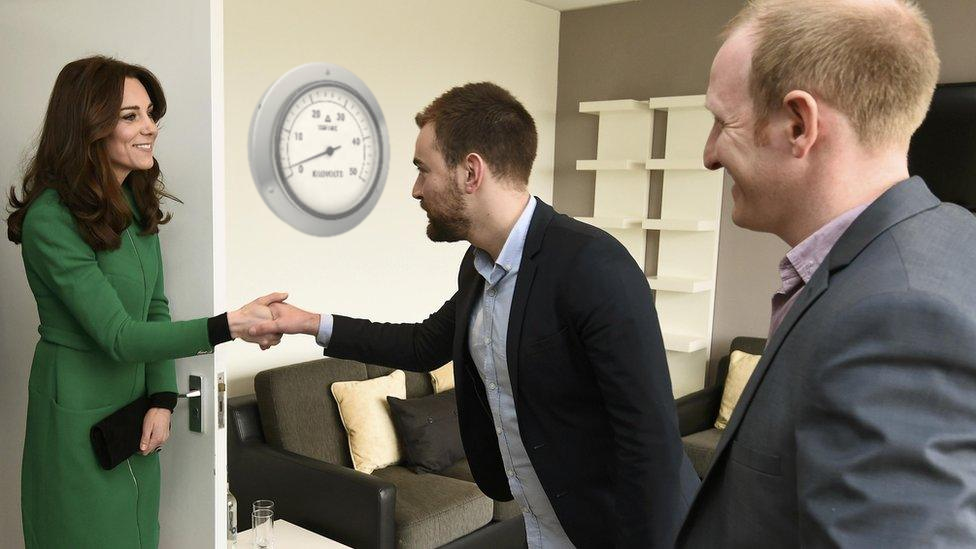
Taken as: 2
